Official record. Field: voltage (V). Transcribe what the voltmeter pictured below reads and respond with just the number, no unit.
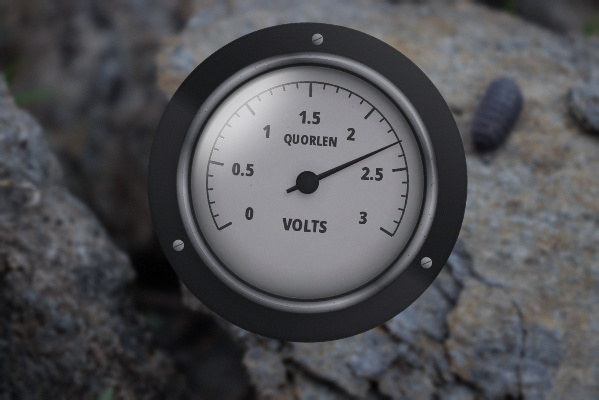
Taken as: 2.3
